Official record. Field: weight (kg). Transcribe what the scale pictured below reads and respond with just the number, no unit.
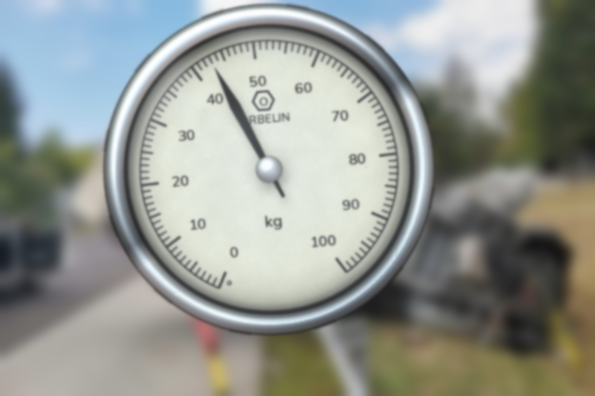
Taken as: 43
